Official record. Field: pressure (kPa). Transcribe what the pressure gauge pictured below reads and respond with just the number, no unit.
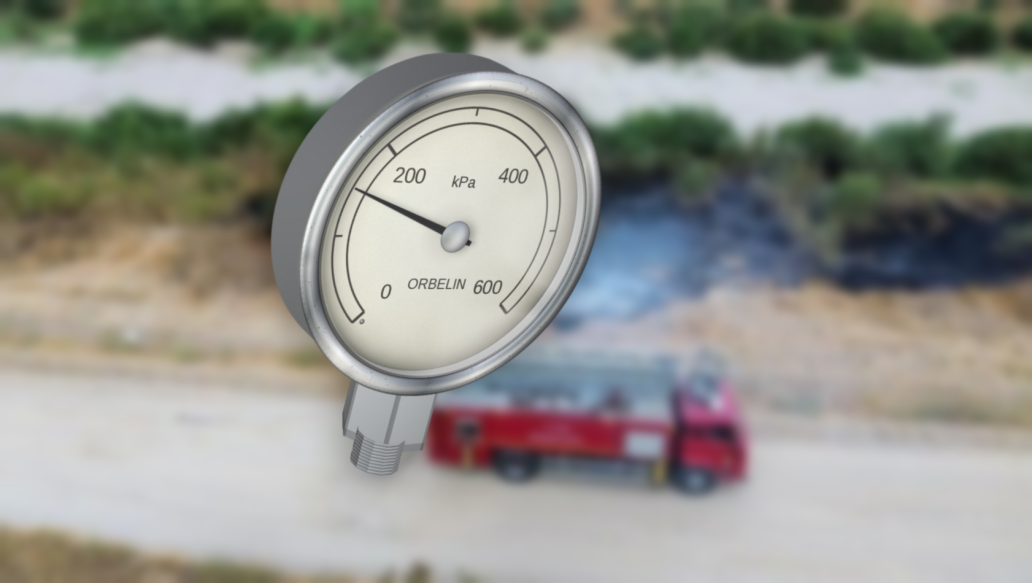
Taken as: 150
